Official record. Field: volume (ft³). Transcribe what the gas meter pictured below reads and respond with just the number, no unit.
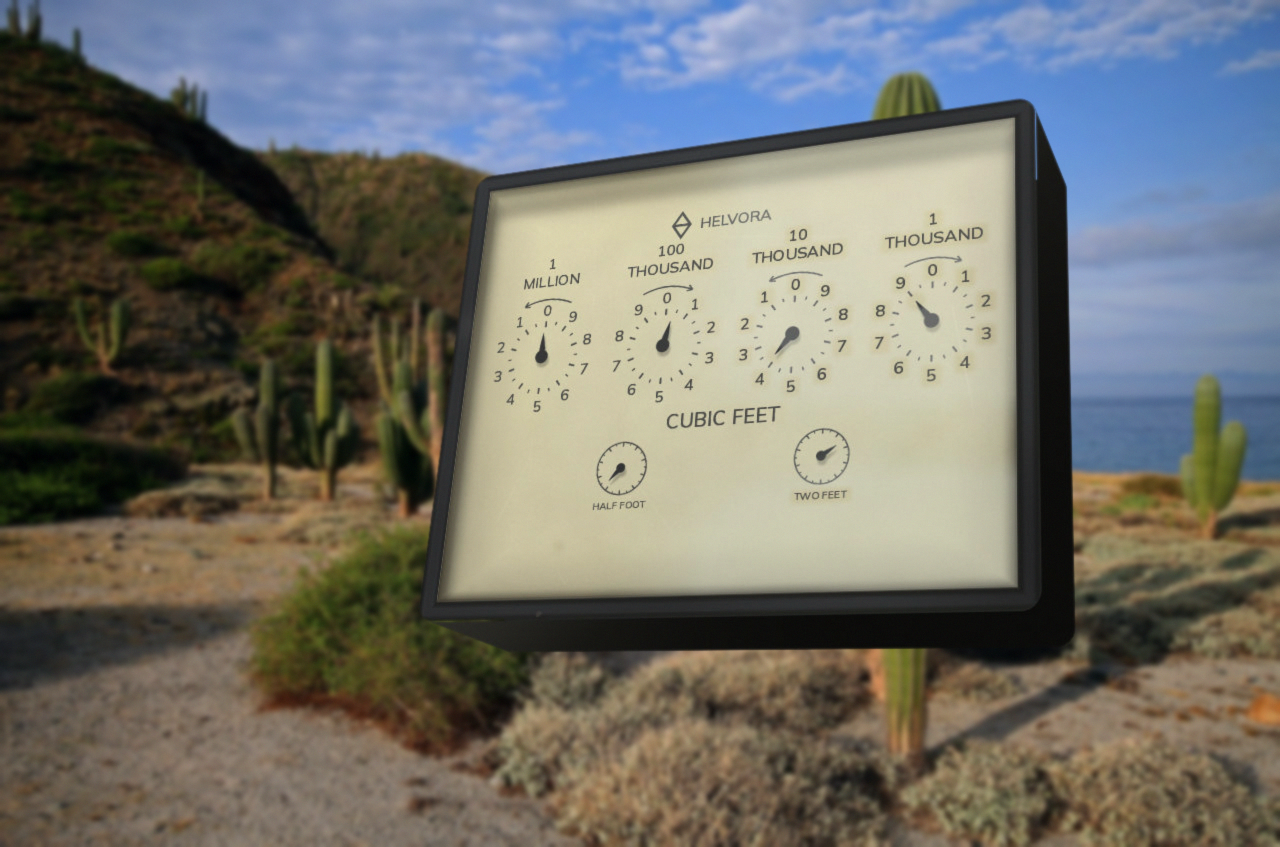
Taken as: 3900
